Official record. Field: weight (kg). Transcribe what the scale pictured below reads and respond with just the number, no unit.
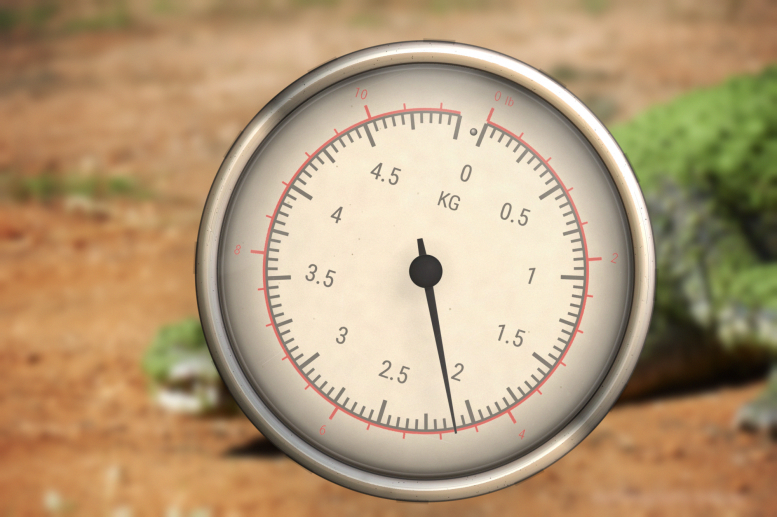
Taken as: 2.1
